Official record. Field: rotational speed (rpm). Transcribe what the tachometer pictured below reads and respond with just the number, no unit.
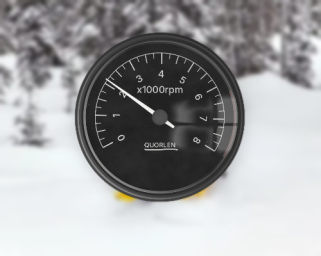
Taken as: 2125
